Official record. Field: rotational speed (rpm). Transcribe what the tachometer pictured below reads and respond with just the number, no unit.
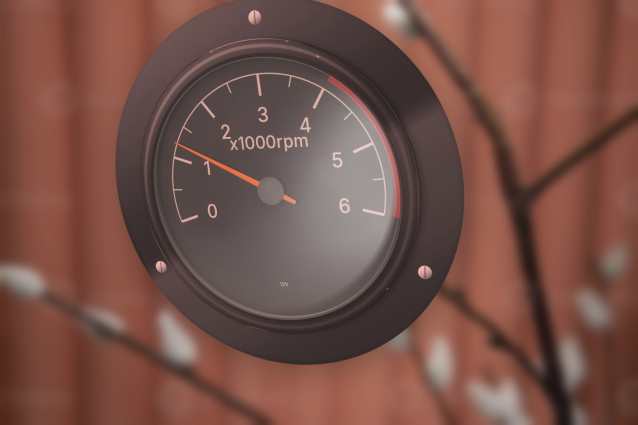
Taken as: 1250
